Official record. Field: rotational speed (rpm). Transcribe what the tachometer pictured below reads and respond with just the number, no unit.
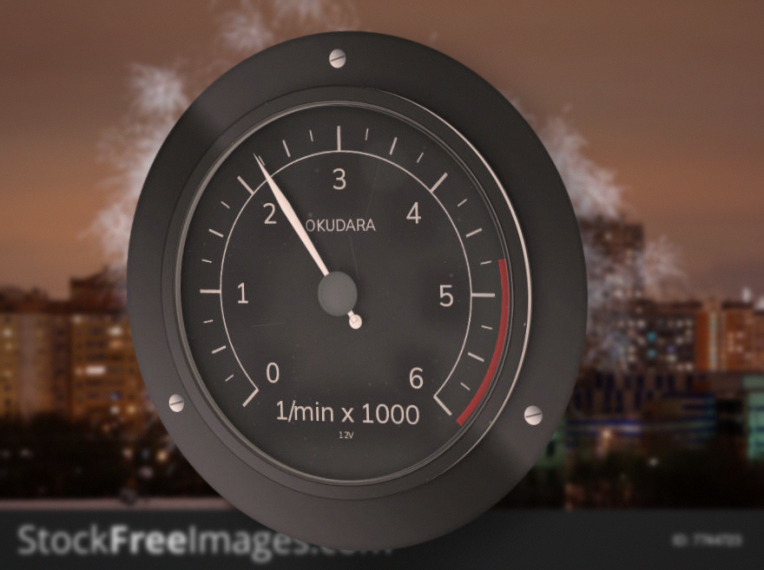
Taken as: 2250
